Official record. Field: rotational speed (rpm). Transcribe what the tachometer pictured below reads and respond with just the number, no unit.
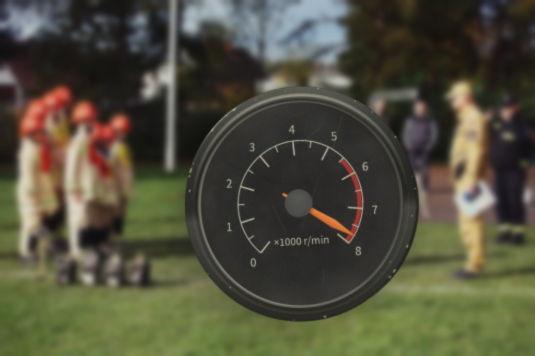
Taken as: 7750
